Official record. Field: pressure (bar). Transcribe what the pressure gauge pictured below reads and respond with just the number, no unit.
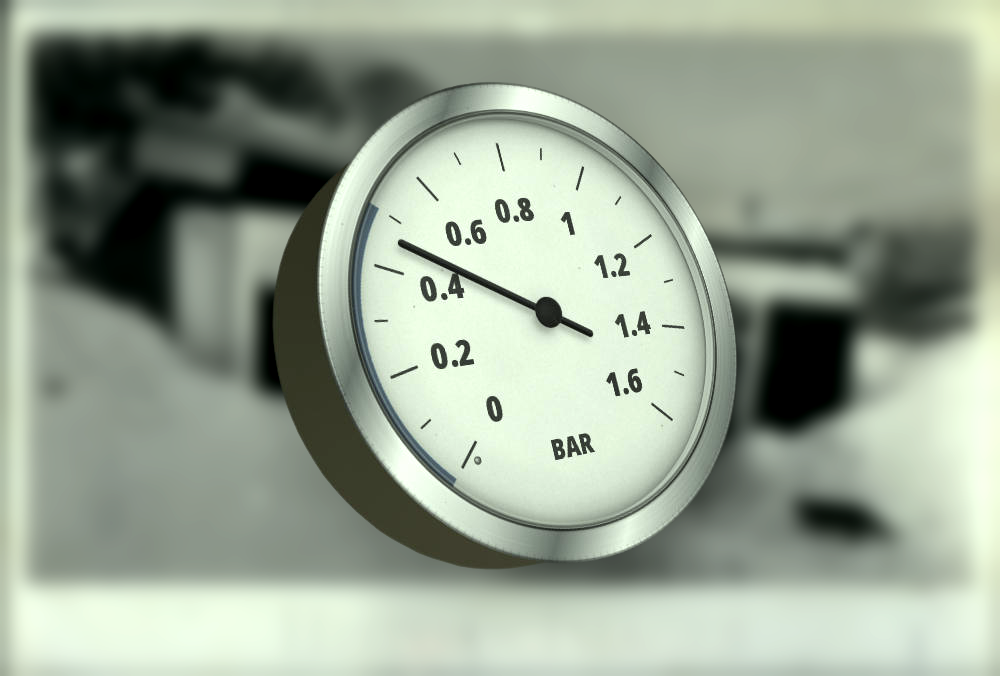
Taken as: 0.45
